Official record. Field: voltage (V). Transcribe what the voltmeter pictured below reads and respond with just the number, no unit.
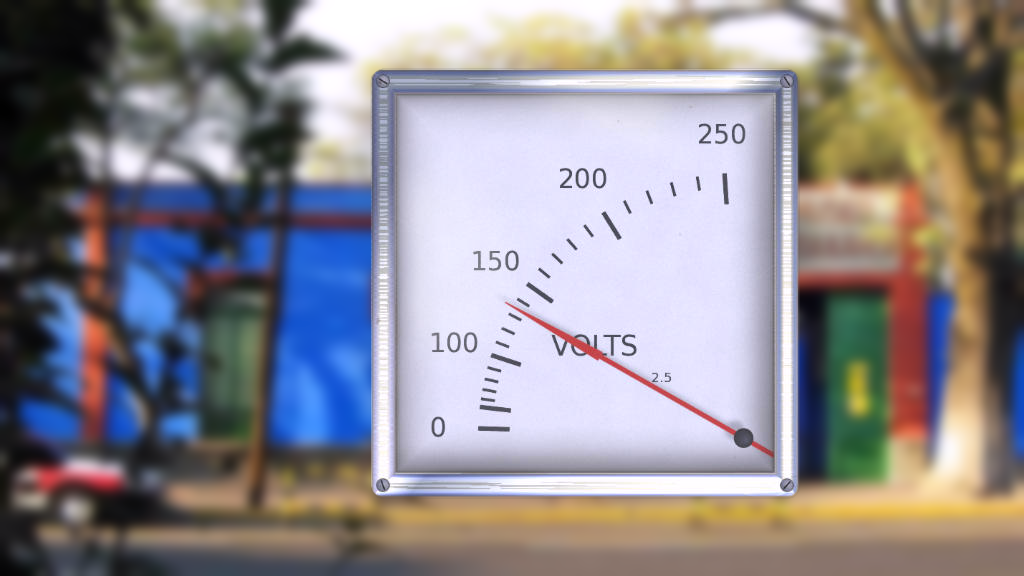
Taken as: 135
